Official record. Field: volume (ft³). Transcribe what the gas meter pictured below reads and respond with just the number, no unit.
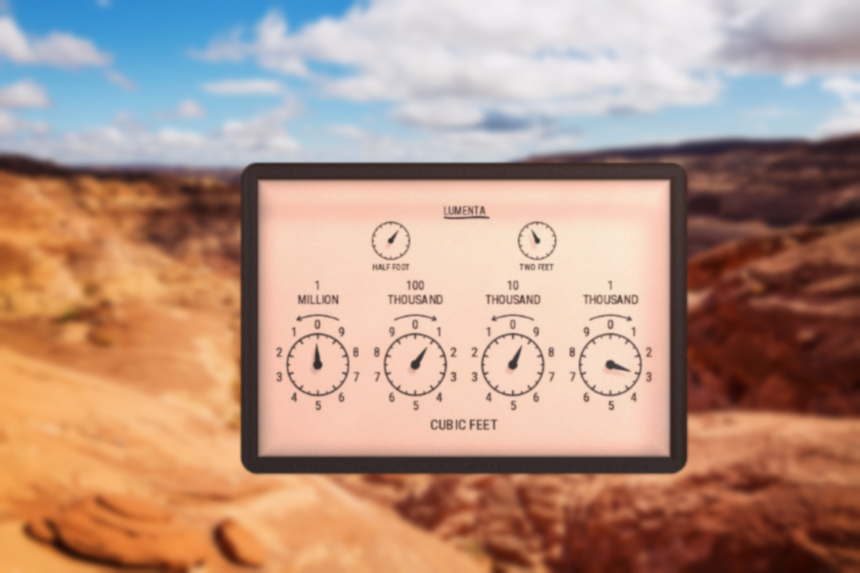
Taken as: 9300
